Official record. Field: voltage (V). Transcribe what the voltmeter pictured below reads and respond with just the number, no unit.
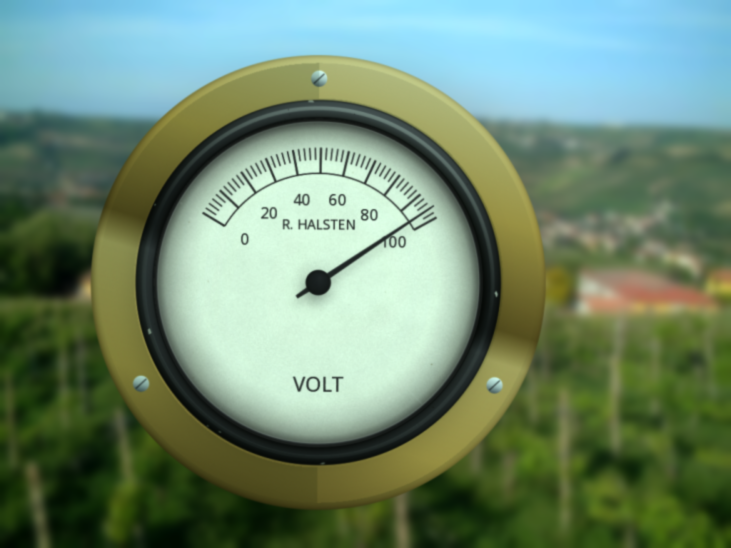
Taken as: 96
